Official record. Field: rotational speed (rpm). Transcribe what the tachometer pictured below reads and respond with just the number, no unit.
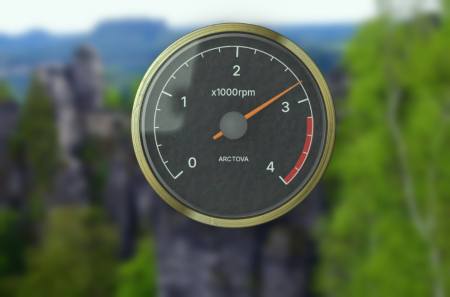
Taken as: 2800
